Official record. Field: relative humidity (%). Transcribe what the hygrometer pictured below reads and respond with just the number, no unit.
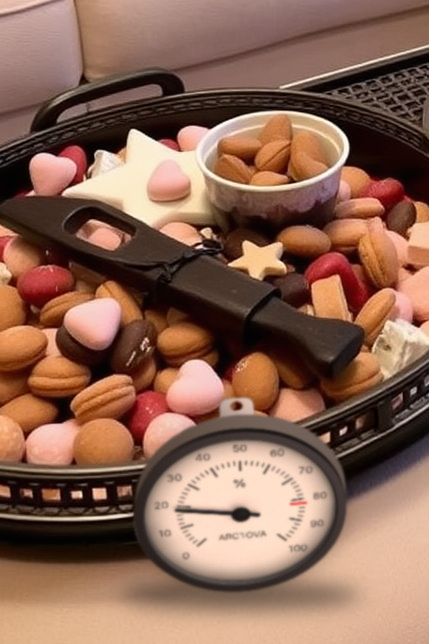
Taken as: 20
